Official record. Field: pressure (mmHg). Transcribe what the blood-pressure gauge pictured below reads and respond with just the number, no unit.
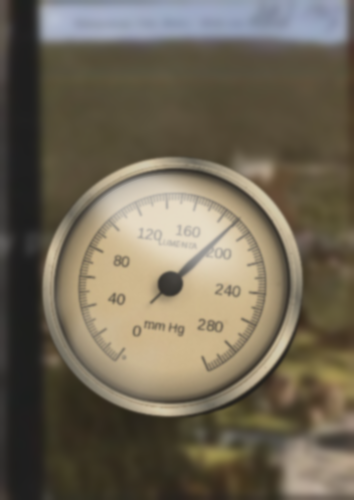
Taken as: 190
